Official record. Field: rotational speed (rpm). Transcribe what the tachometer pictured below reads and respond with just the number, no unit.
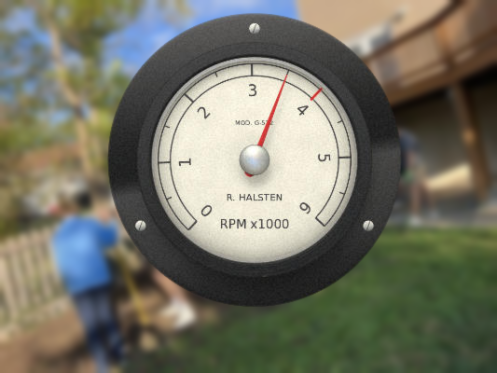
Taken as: 3500
